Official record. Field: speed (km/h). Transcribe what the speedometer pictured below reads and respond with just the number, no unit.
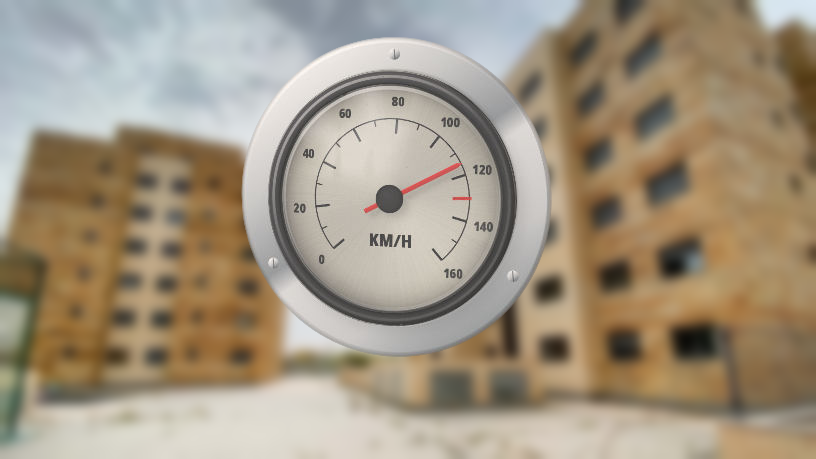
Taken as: 115
